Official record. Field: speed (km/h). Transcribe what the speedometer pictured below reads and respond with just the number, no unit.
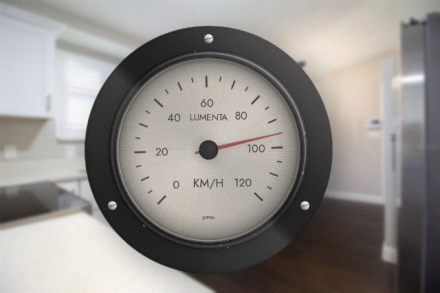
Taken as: 95
